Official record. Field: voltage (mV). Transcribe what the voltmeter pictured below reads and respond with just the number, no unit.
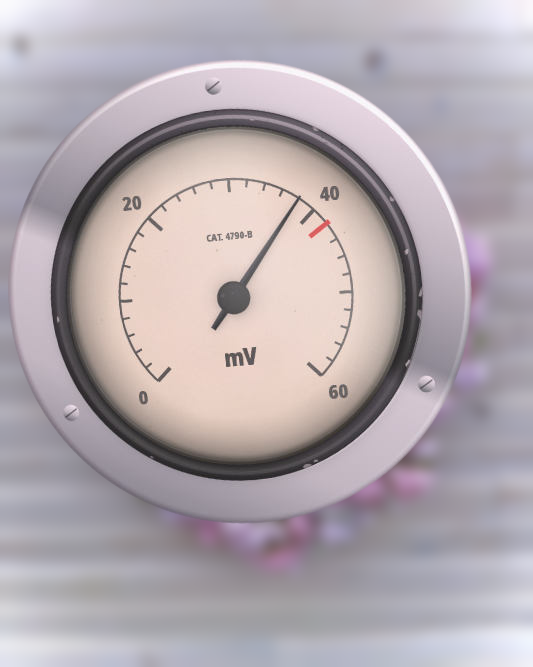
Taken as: 38
